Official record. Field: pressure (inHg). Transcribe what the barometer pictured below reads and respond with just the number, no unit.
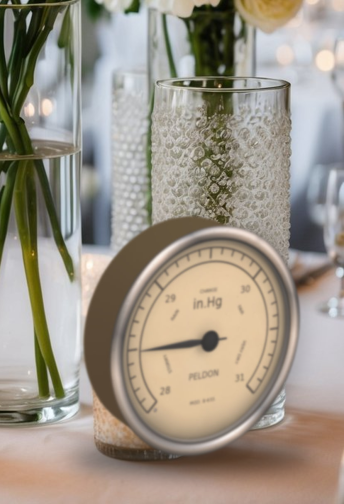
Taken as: 28.5
